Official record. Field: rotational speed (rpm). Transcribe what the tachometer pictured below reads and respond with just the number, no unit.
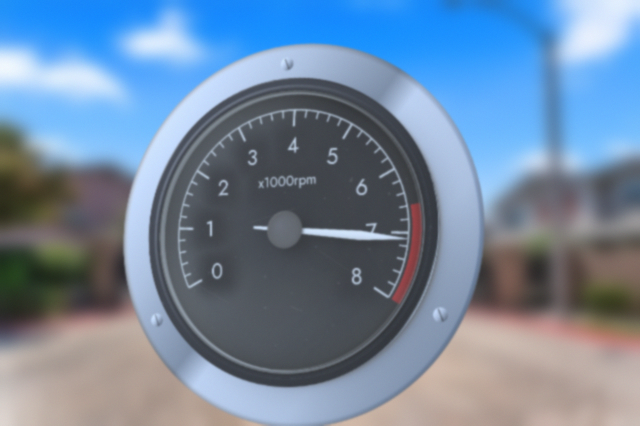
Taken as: 7100
